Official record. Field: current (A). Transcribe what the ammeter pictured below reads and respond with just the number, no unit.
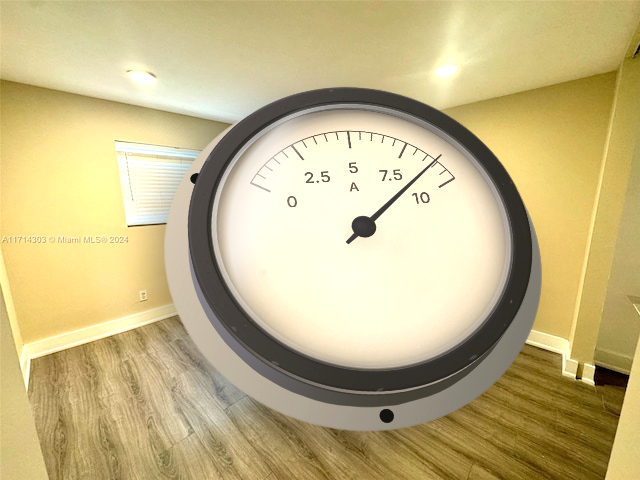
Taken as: 9
